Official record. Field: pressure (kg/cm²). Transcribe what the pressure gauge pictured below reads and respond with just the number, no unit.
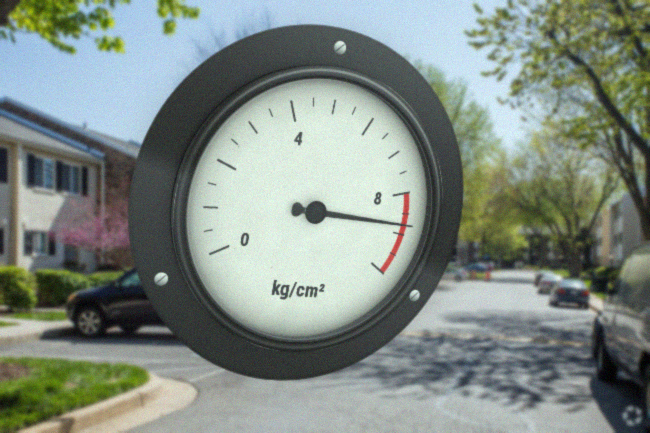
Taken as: 8.75
